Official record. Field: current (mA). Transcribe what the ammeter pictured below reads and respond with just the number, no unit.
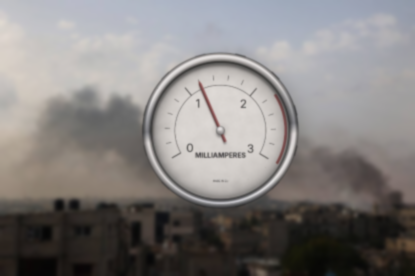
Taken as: 1.2
